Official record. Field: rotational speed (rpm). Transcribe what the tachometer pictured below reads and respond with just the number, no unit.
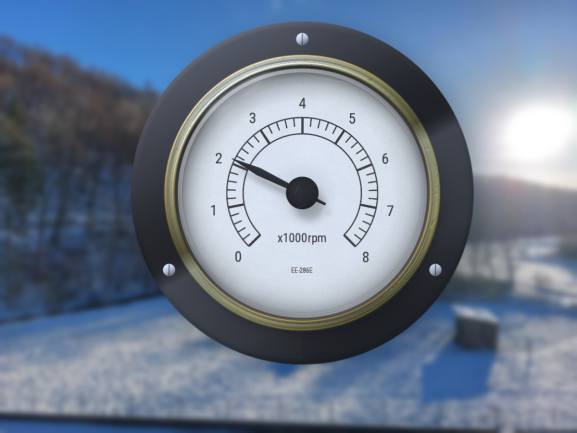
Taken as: 2100
